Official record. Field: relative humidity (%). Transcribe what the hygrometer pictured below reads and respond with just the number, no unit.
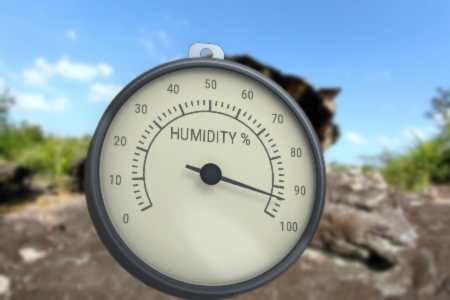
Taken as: 94
